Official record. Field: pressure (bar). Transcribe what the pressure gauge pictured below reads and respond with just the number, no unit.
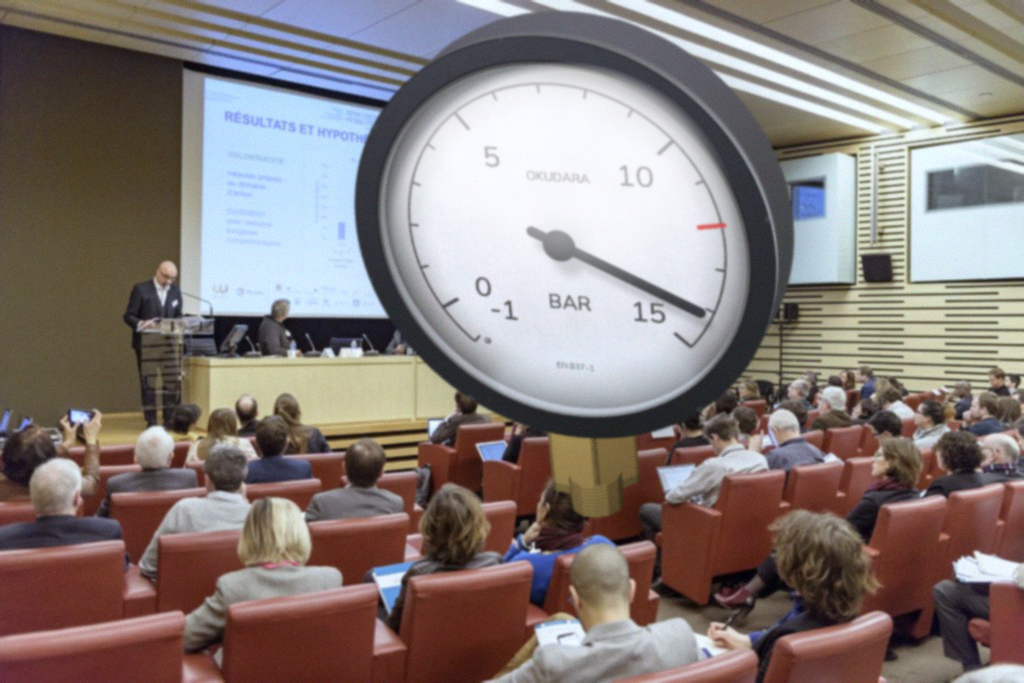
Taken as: 14
